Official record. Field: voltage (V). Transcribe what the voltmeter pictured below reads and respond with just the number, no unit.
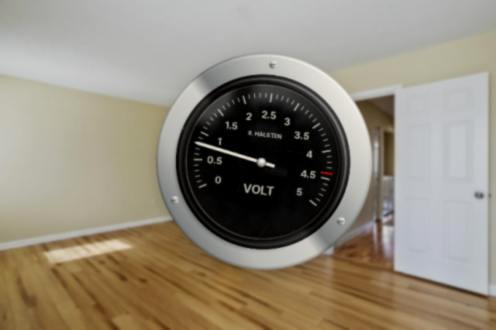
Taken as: 0.8
